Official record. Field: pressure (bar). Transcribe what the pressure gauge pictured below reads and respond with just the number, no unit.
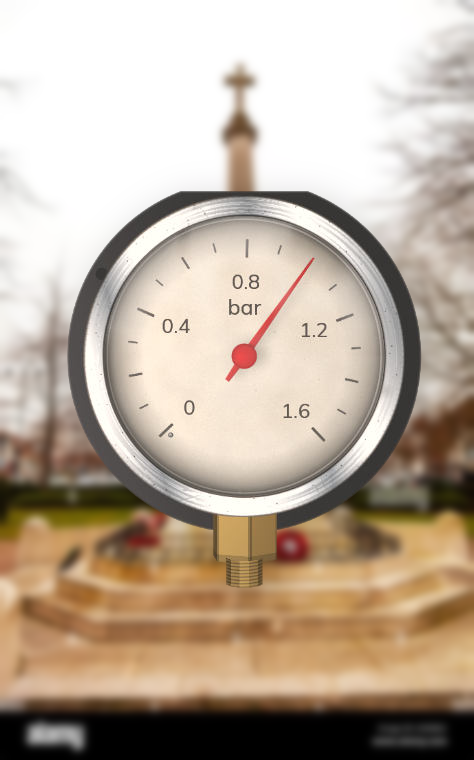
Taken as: 1
